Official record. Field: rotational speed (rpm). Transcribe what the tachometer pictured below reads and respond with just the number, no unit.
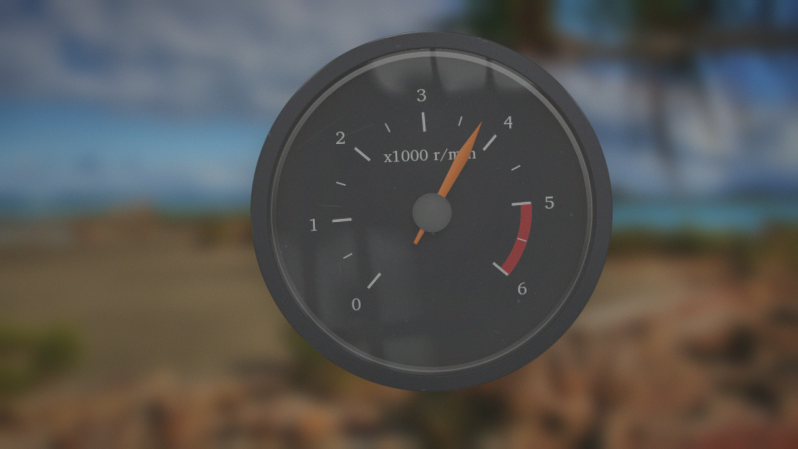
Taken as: 3750
